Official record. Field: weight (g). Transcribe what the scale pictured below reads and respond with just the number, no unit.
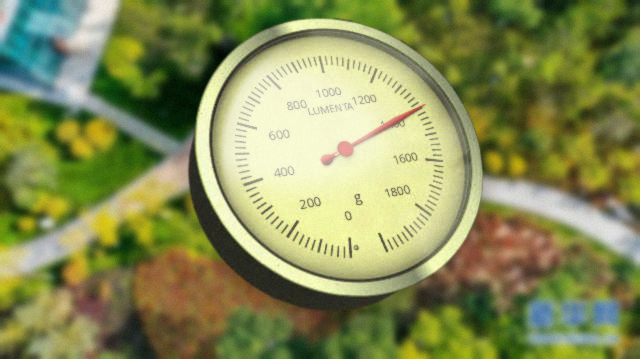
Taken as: 1400
